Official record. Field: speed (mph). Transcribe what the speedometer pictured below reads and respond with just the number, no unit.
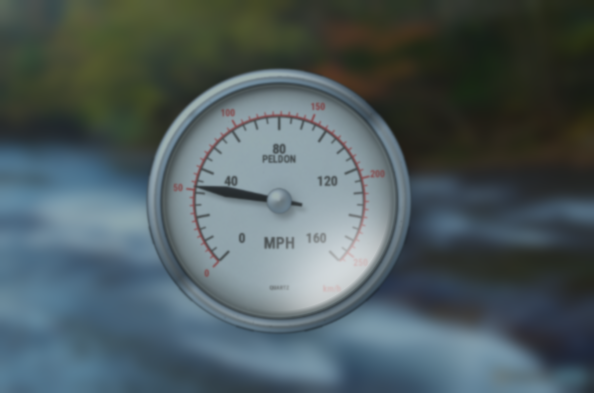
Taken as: 32.5
